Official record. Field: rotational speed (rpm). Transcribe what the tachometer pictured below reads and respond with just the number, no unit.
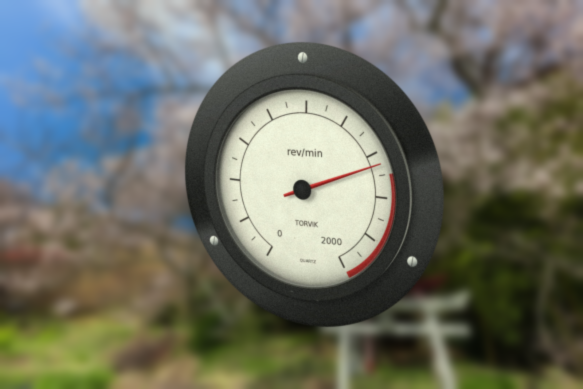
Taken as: 1450
